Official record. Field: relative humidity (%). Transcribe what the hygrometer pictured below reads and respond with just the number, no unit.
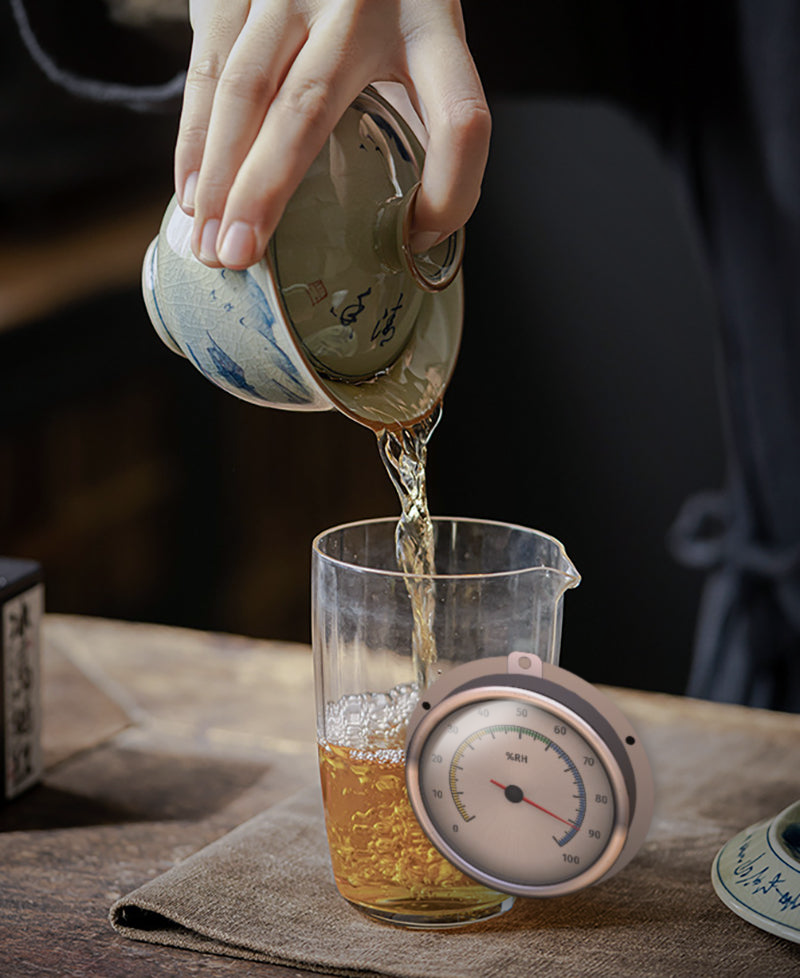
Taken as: 90
